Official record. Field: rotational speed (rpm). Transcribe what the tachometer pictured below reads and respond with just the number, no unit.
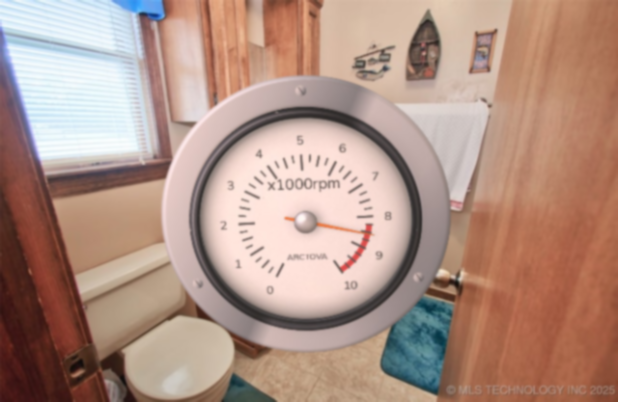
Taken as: 8500
